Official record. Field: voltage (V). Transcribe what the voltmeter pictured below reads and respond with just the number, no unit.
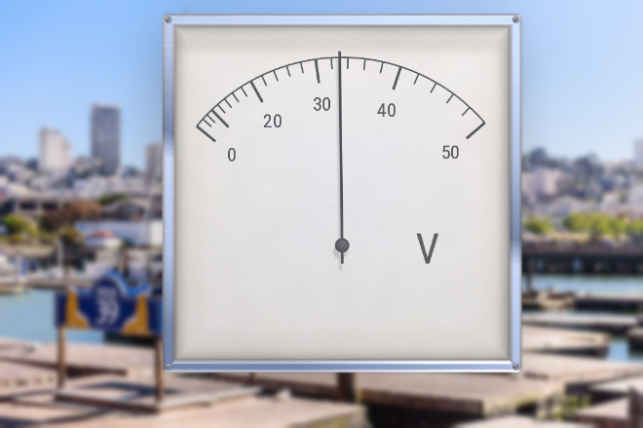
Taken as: 33
